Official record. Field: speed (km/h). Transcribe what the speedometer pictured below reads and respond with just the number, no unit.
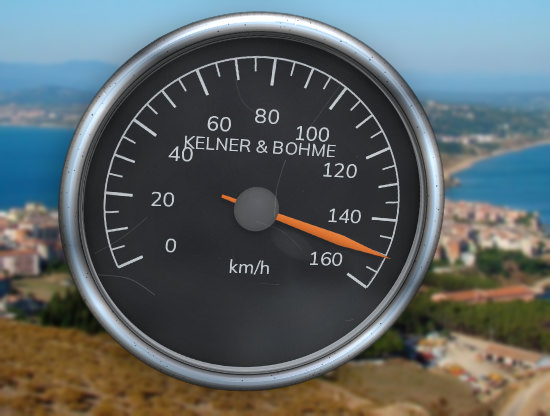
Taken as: 150
